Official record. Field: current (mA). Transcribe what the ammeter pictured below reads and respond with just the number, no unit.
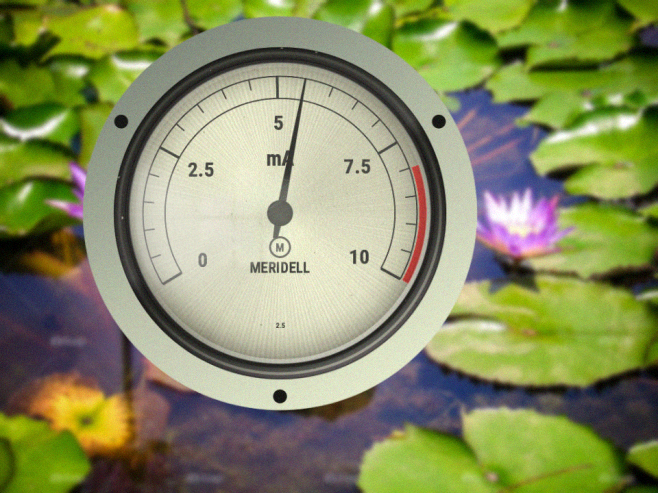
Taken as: 5.5
